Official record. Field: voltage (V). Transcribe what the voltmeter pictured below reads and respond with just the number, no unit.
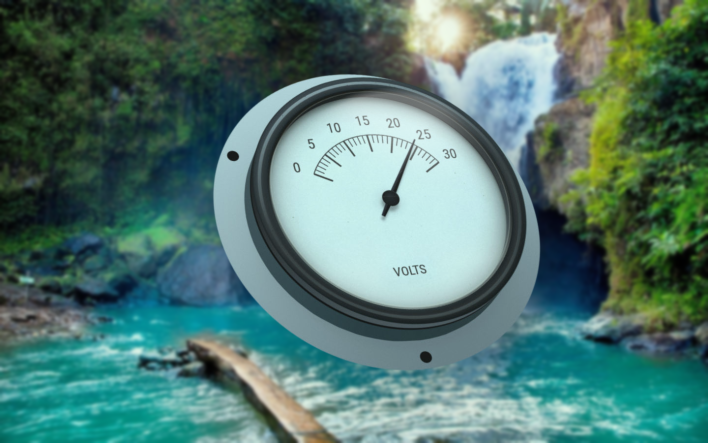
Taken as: 24
